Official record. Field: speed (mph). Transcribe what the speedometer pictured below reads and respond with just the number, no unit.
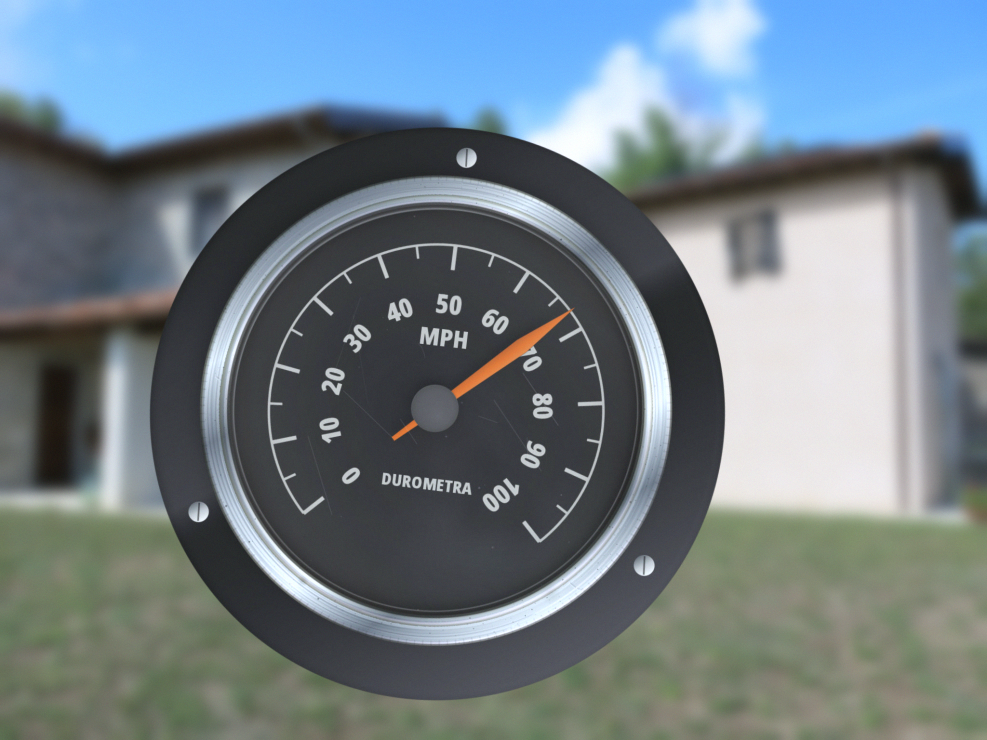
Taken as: 67.5
